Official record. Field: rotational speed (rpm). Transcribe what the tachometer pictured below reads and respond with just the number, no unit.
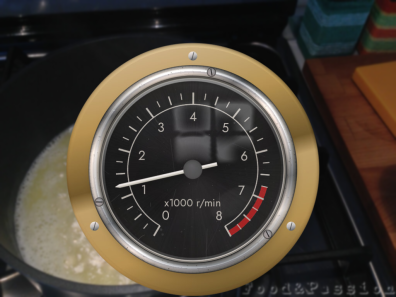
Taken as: 1250
